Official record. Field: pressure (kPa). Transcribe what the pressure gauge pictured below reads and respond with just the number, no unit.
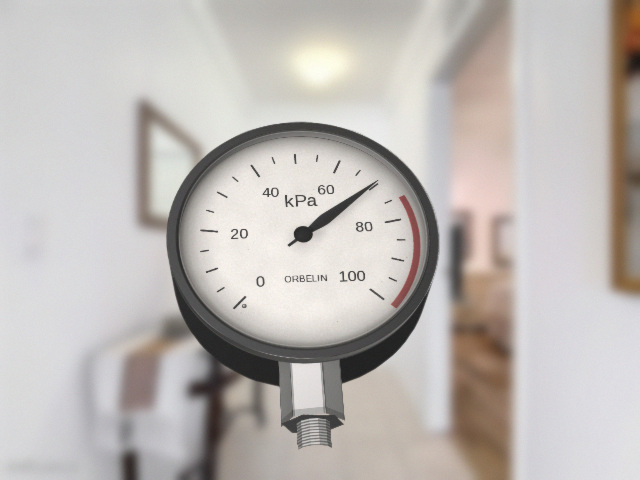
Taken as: 70
